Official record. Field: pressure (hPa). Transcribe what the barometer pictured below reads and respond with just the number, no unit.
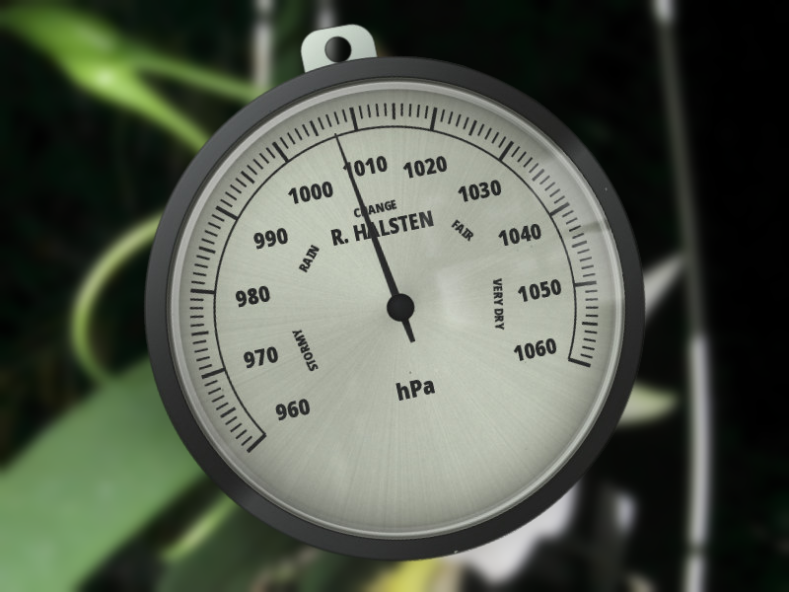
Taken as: 1007
